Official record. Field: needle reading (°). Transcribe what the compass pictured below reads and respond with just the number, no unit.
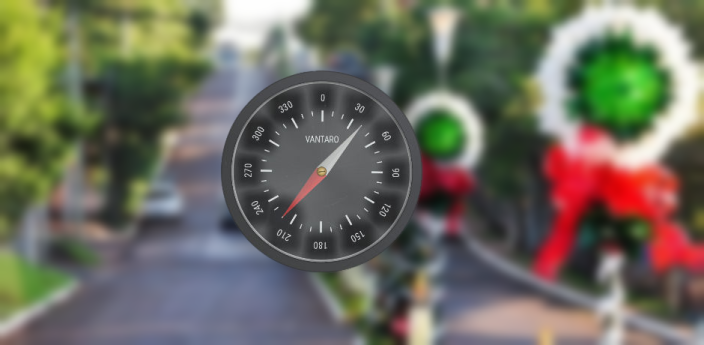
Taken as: 220
